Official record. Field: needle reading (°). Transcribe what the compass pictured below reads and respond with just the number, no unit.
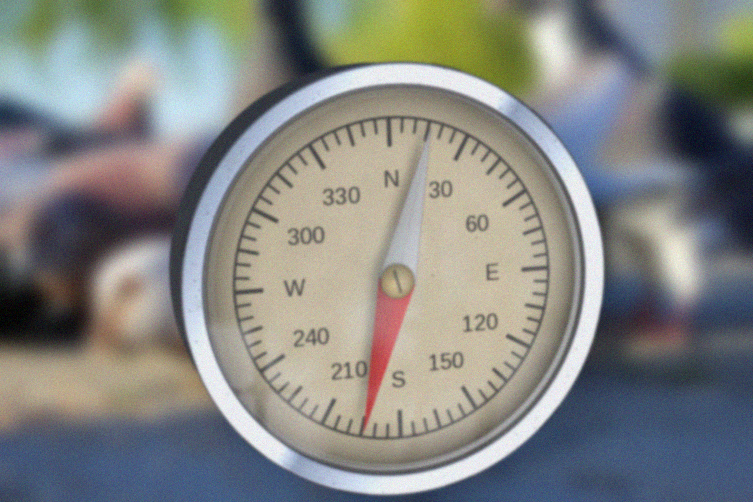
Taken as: 195
